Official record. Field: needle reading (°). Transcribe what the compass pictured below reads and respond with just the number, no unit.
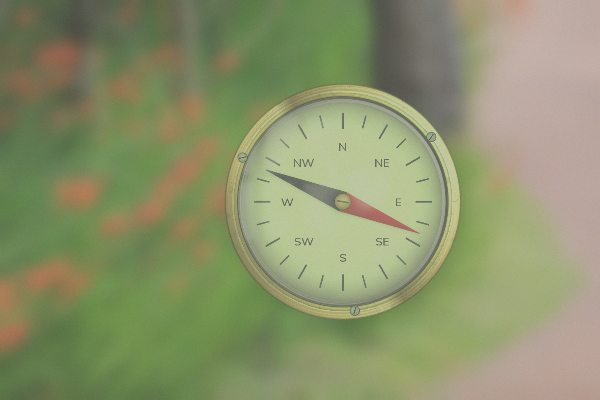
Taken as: 112.5
